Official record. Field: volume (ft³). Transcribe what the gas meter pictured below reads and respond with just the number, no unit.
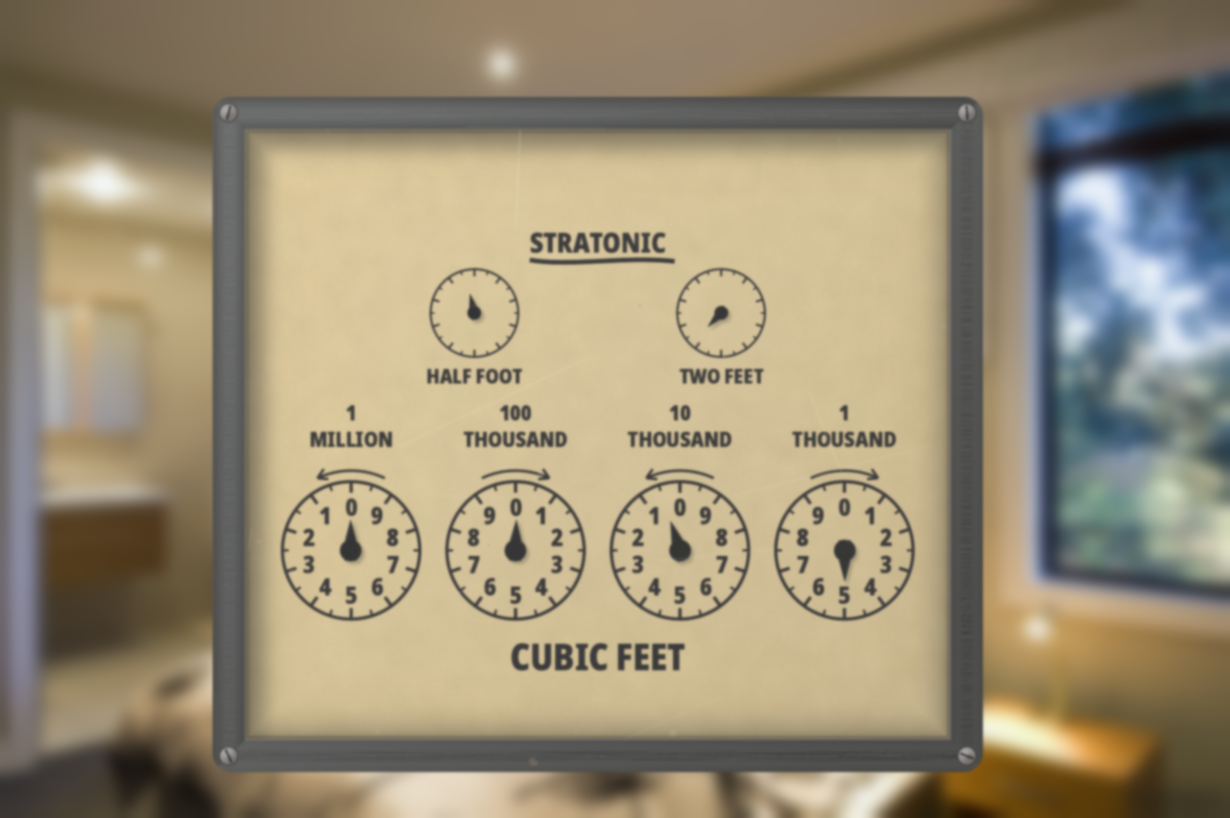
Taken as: 500
